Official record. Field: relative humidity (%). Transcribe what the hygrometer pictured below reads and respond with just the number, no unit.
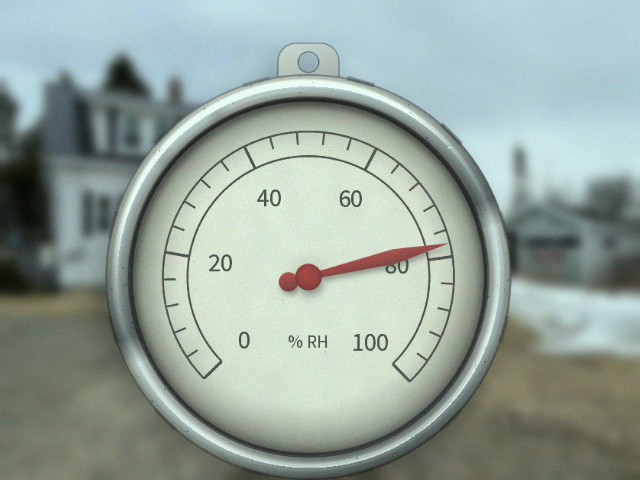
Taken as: 78
